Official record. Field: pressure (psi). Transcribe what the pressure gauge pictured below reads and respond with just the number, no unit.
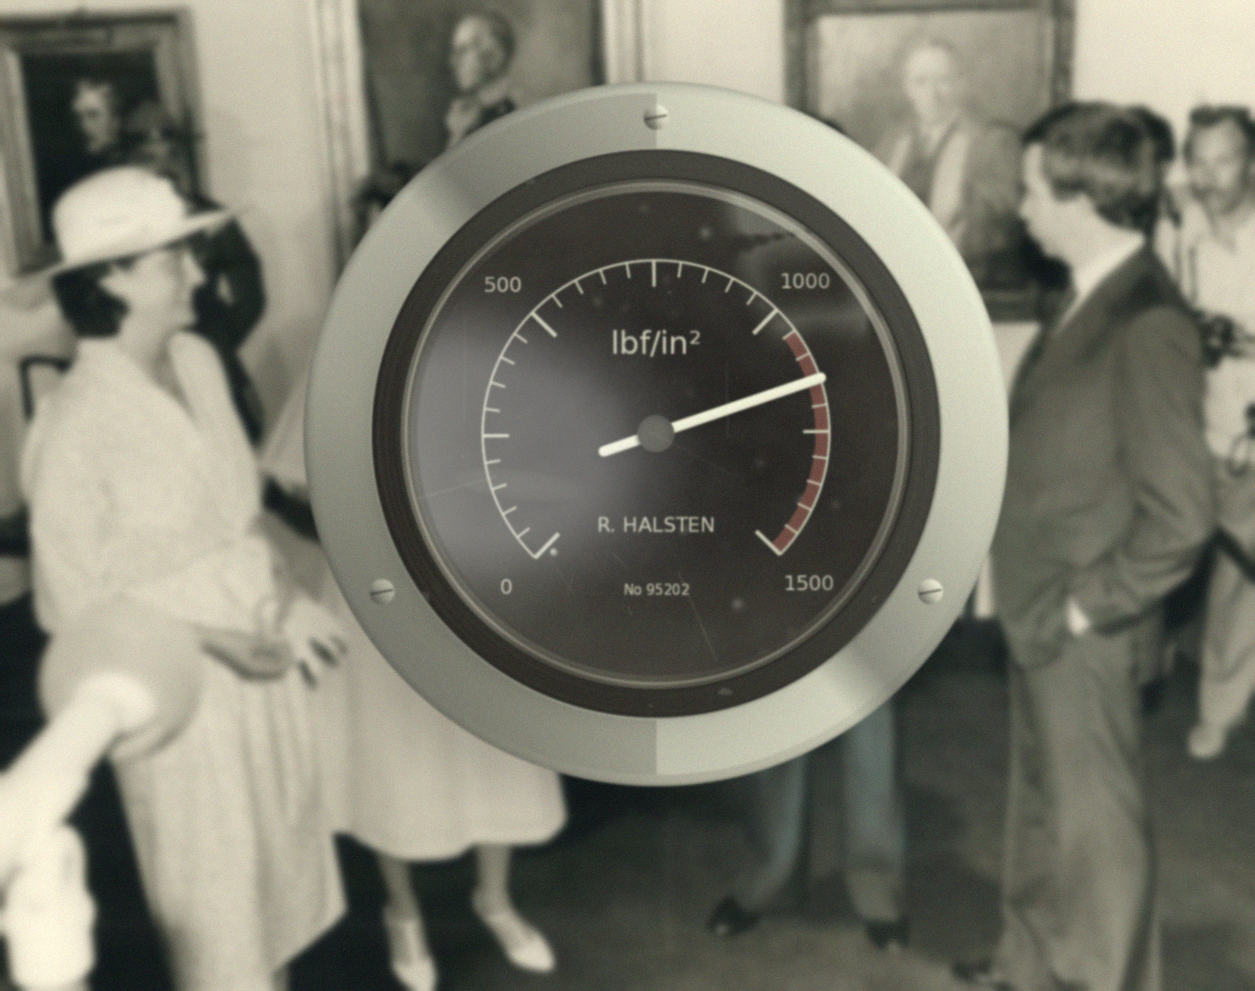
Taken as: 1150
